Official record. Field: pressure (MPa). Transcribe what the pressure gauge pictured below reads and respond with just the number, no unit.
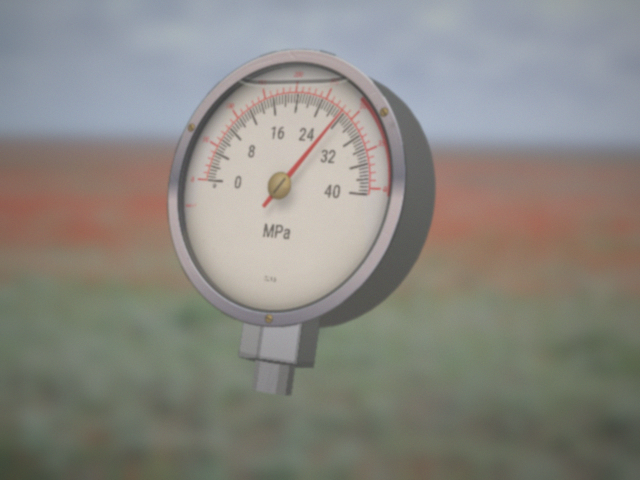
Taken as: 28
